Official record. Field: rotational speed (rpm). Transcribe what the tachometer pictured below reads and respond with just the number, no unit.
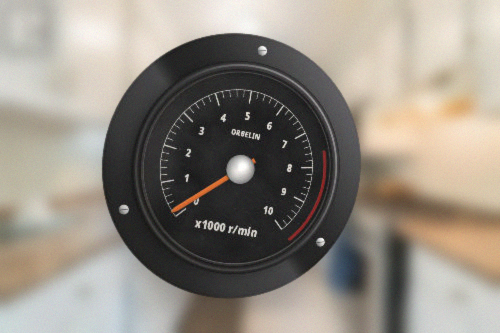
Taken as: 200
